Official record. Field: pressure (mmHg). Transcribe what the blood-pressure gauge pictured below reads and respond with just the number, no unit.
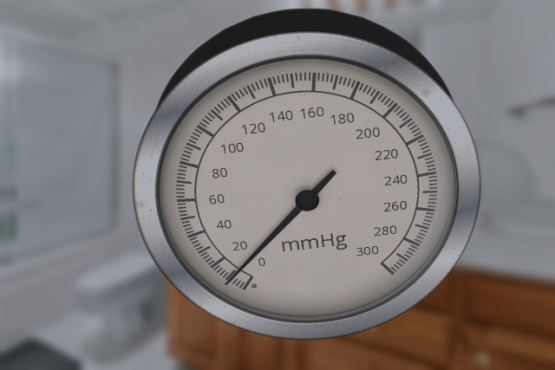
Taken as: 10
